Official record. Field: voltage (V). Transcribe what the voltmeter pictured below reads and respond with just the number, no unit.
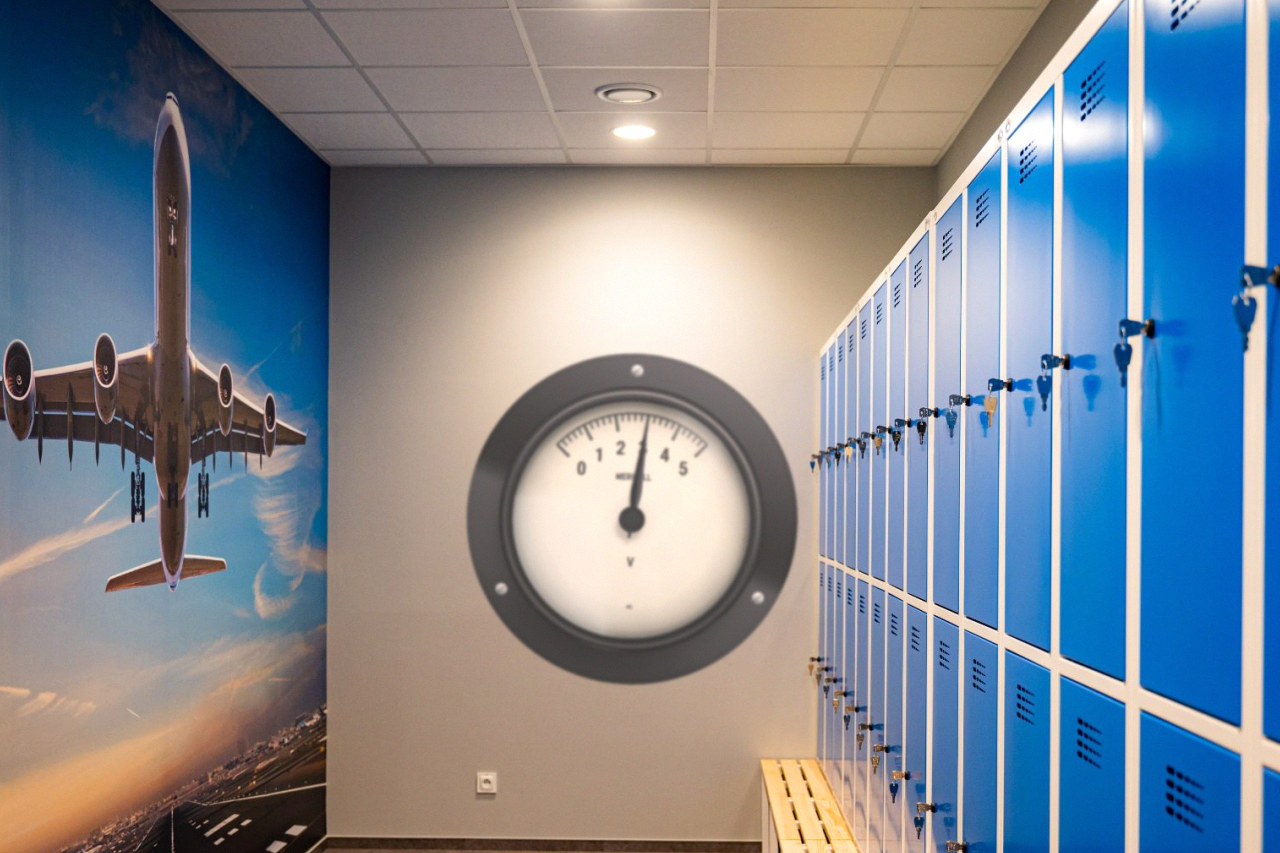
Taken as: 3
